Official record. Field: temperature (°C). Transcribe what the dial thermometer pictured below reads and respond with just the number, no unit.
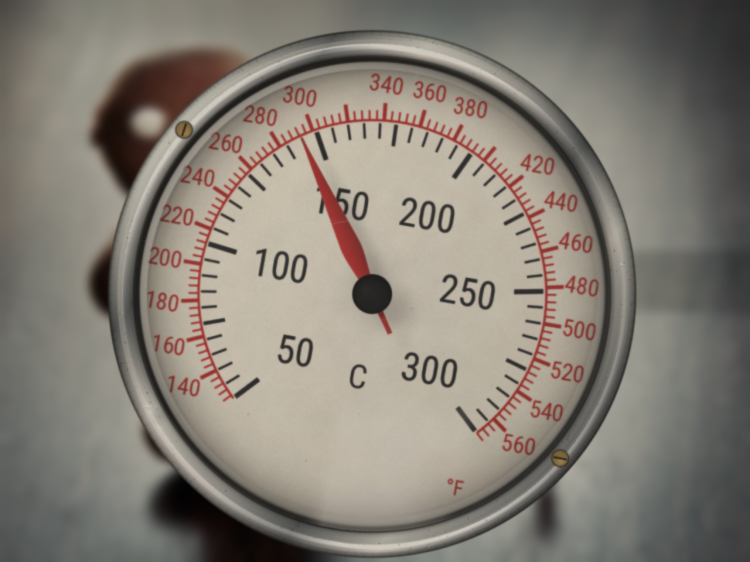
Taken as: 145
